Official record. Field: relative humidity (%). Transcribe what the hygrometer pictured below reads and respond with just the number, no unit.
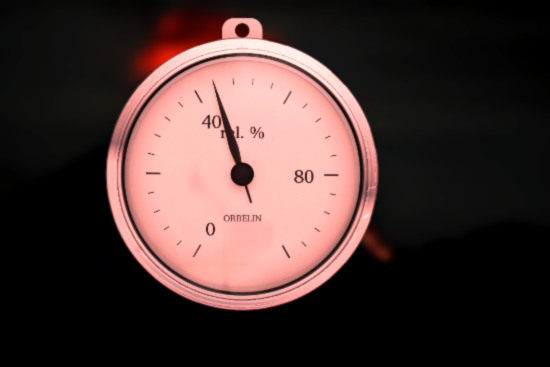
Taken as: 44
